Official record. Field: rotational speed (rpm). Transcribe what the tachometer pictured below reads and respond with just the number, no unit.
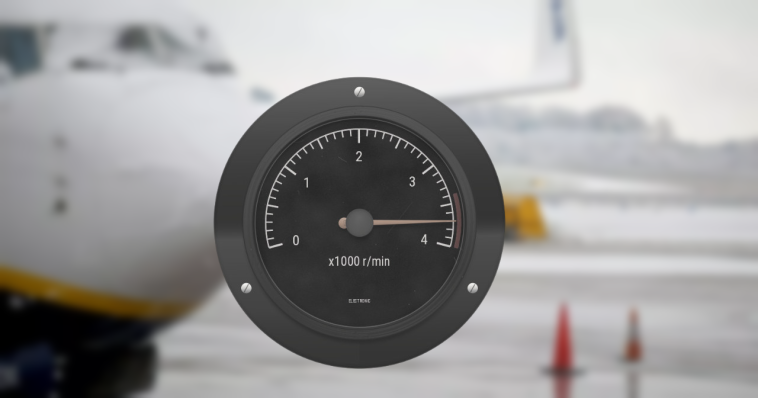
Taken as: 3700
